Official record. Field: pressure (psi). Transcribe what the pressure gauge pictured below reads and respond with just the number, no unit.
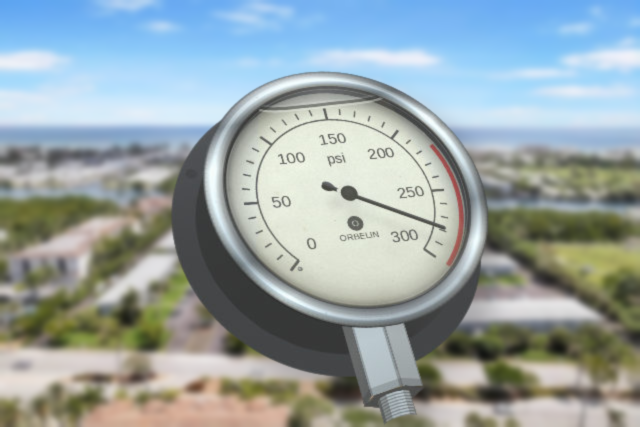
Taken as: 280
